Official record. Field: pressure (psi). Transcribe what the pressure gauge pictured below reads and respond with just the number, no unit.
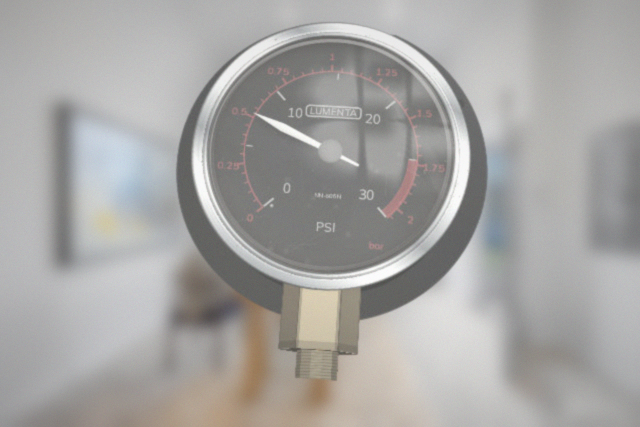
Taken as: 7.5
